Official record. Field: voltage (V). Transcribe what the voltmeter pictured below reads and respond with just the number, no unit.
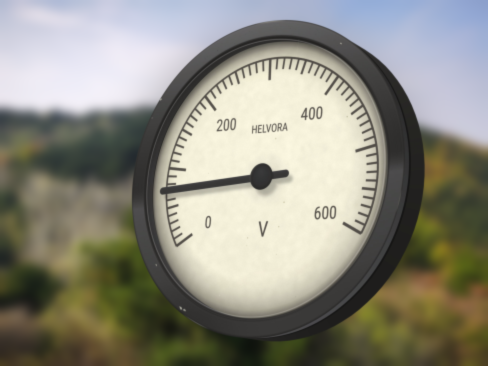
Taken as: 70
